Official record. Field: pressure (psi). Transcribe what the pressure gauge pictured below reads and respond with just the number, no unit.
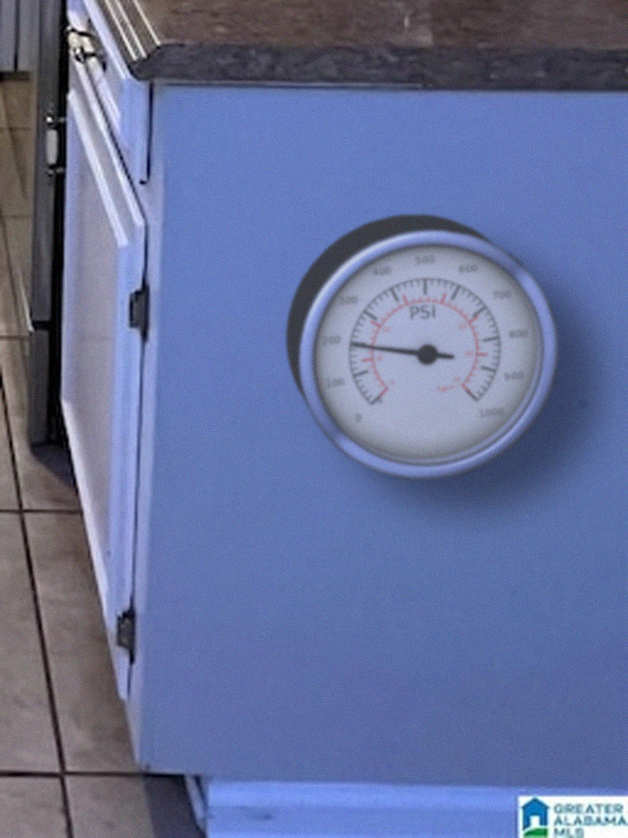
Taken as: 200
